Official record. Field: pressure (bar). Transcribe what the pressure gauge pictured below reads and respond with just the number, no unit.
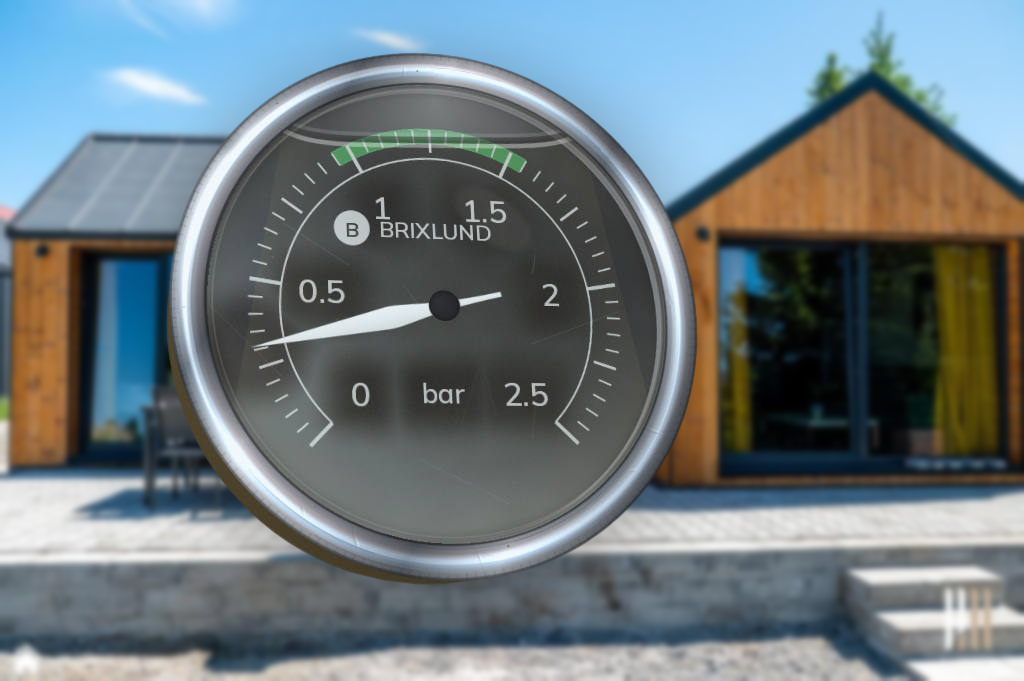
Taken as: 0.3
